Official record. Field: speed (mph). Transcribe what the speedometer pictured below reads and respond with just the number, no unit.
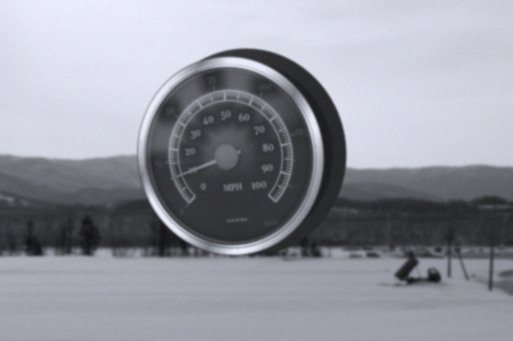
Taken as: 10
